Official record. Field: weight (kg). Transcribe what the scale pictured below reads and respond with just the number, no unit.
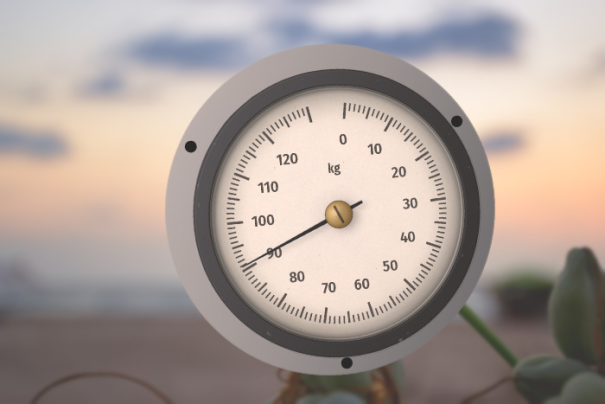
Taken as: 91
